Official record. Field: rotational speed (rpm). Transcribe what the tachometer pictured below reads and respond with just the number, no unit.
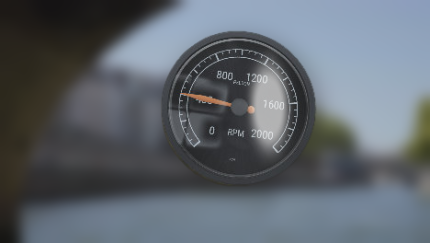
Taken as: 400
